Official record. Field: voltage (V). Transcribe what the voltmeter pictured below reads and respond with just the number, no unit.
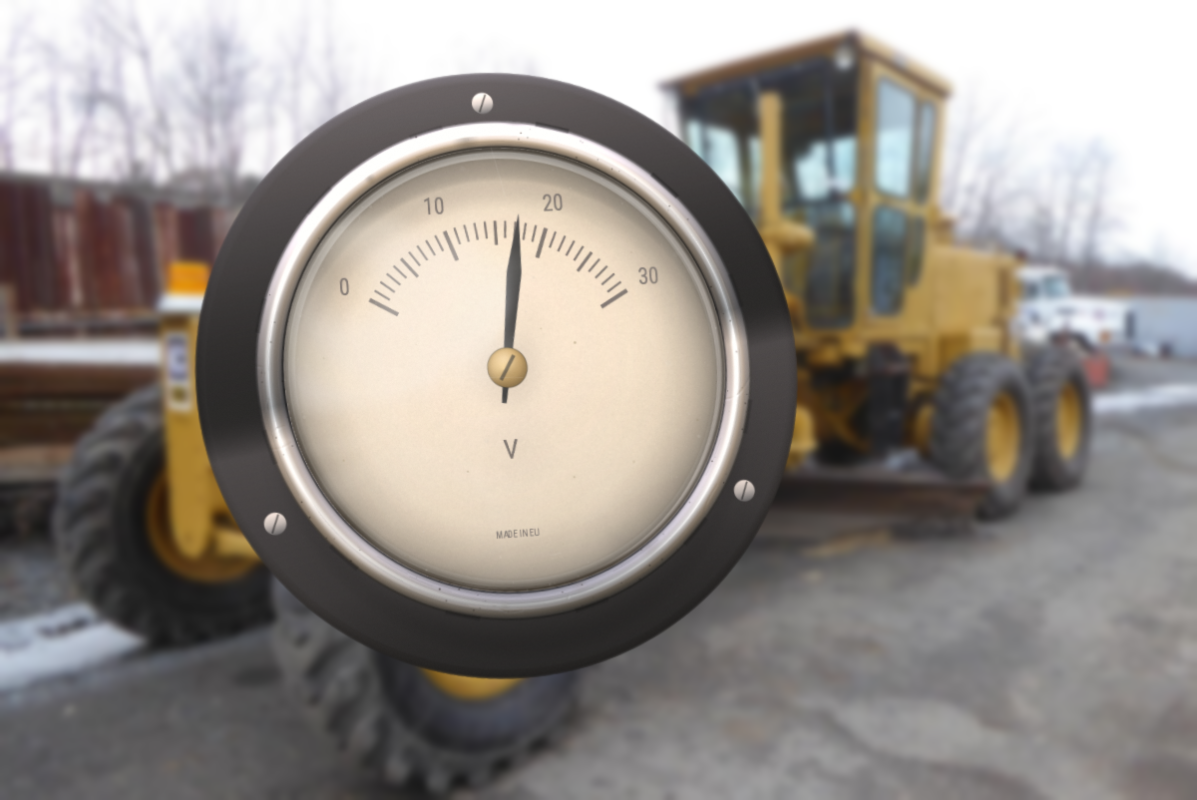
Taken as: 17
